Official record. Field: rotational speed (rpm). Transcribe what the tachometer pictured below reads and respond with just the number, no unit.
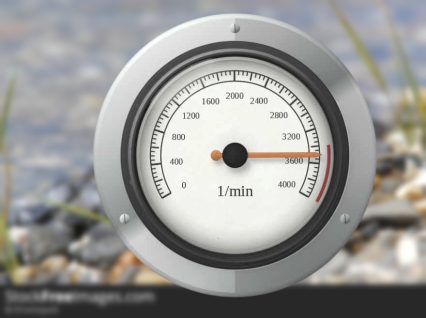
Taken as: 3500
